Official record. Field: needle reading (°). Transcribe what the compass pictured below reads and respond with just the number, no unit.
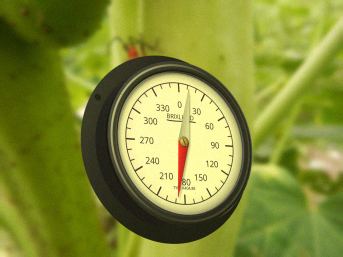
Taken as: 190
